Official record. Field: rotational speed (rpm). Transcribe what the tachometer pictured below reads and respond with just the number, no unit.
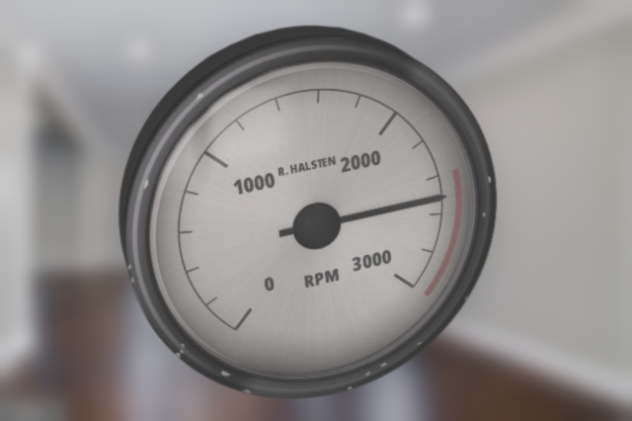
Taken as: 2500
